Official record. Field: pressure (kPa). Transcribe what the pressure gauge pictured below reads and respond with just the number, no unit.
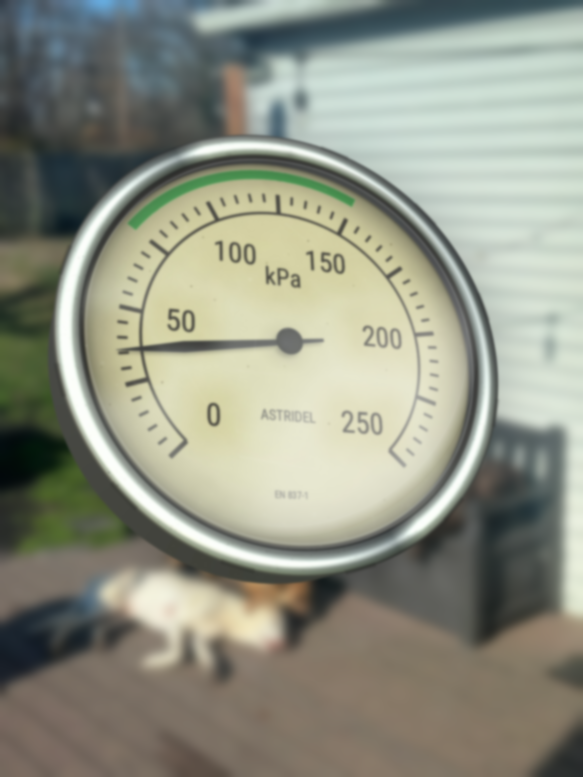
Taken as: 35
